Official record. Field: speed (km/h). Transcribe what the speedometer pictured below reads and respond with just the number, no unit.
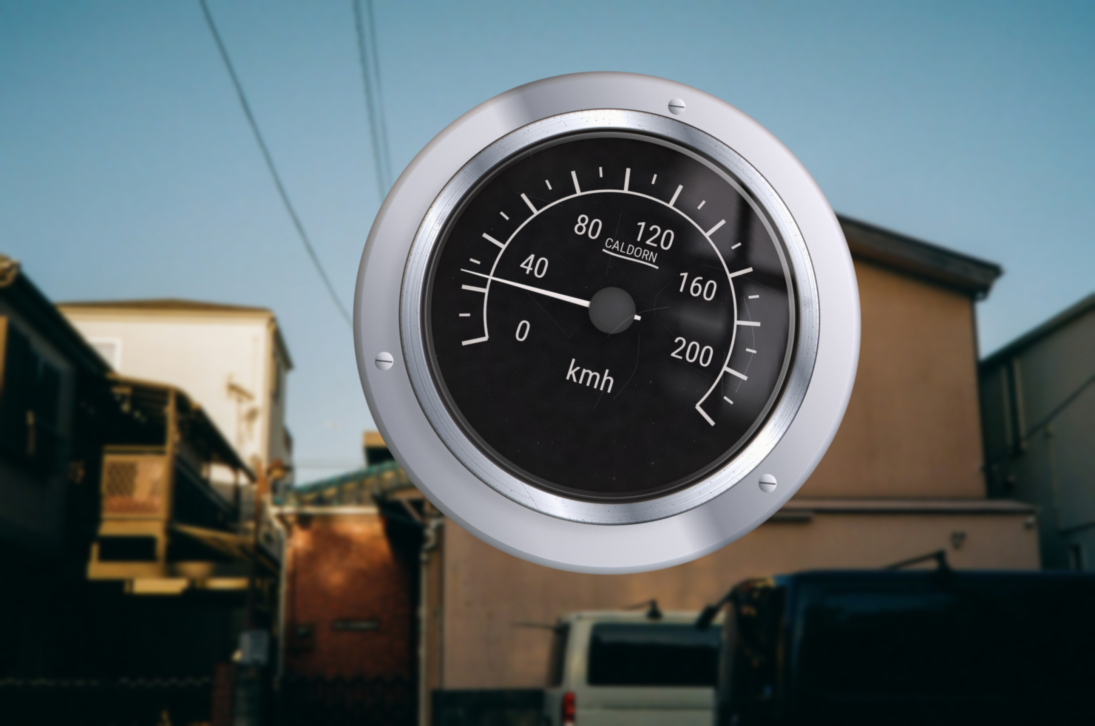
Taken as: 25
